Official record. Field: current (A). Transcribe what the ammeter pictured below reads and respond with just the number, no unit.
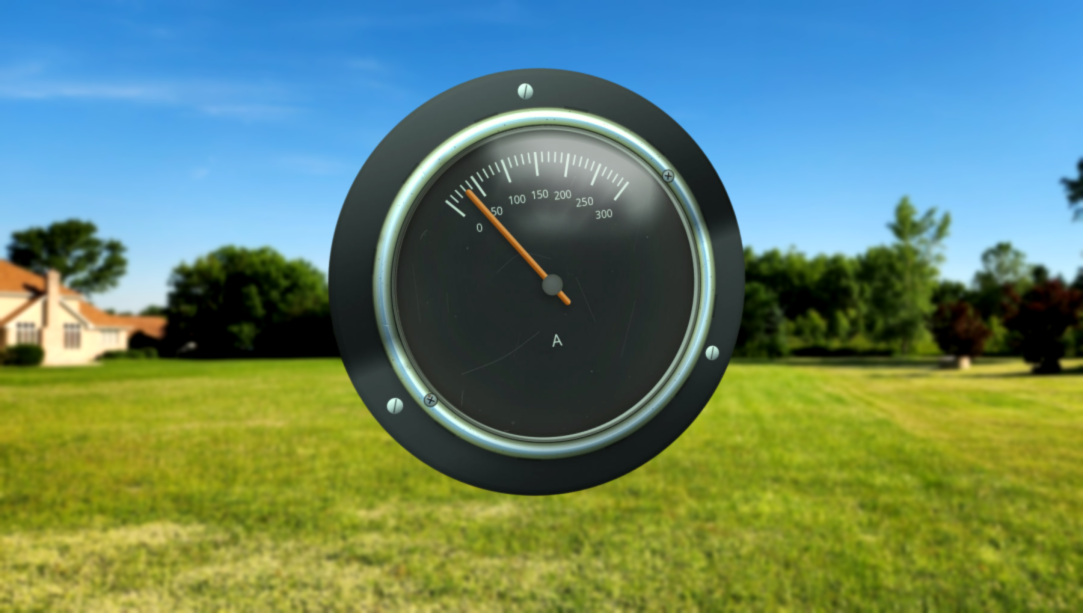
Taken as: 30
